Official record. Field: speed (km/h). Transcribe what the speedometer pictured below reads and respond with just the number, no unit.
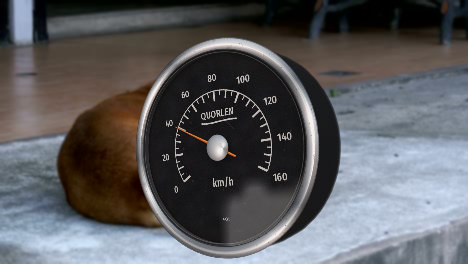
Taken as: 40
